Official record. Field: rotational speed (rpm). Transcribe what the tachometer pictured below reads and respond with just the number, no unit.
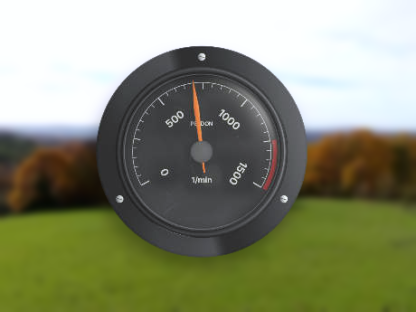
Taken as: 700
